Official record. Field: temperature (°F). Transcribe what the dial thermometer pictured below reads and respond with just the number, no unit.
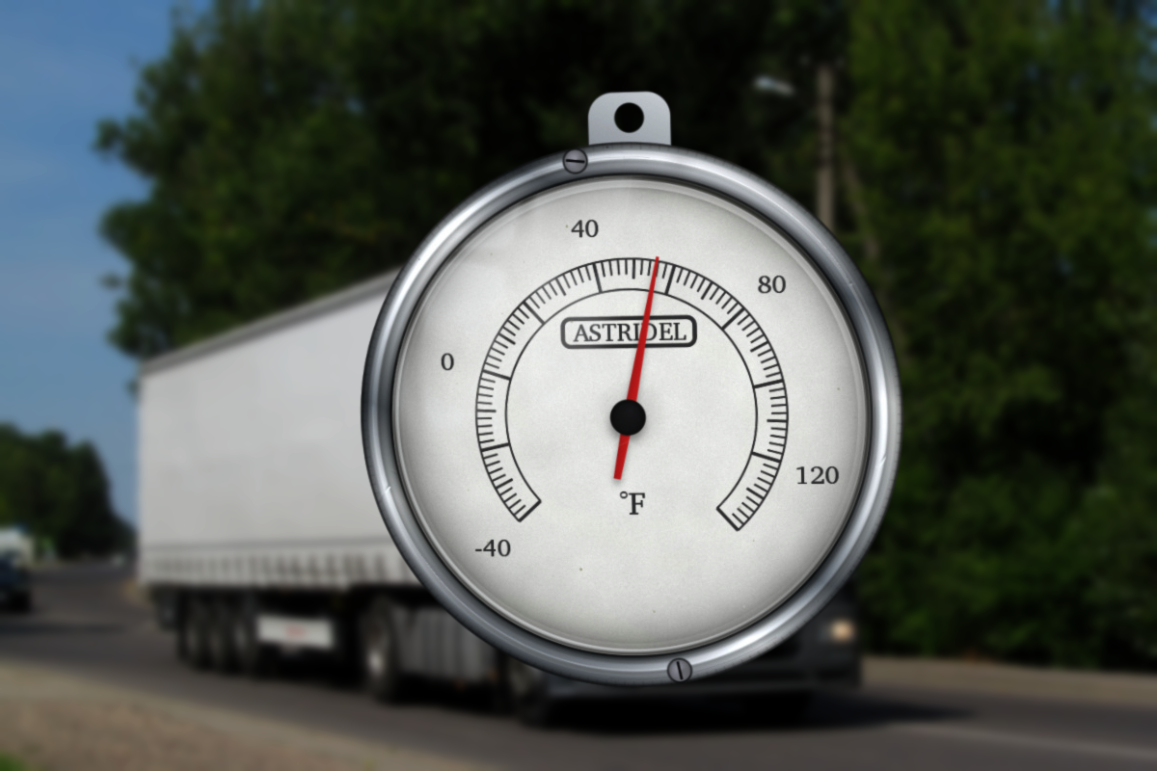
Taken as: 56
